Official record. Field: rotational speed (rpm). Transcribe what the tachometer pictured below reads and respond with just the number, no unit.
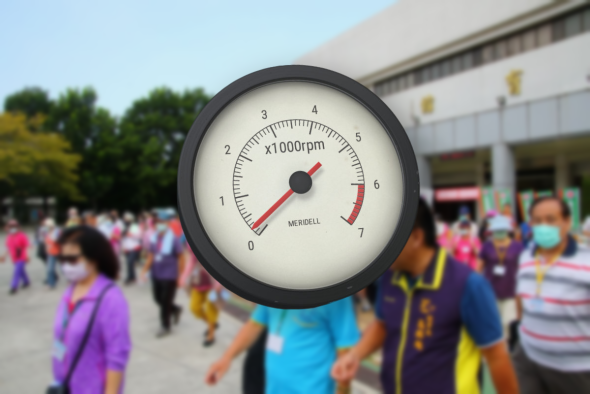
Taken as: 200
